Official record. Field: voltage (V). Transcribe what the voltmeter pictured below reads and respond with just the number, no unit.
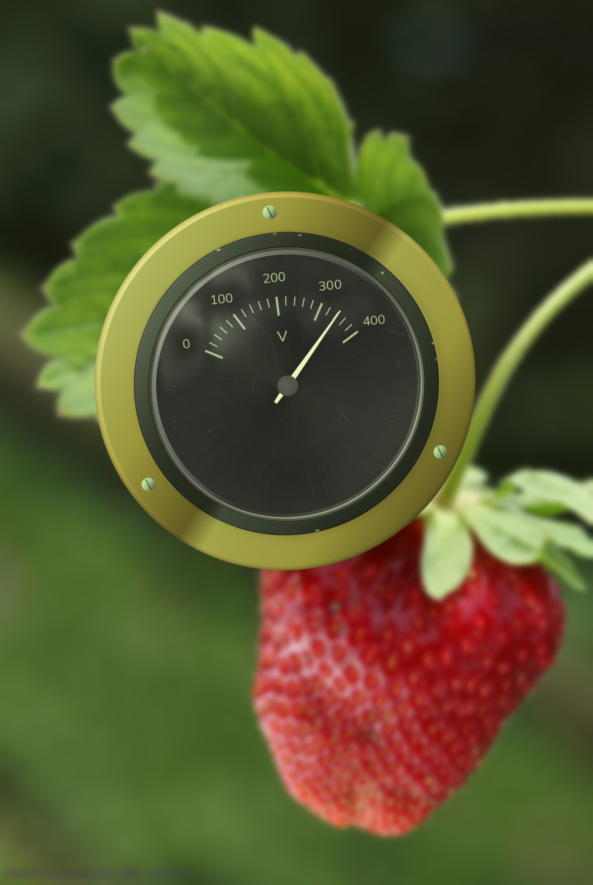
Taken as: 340
